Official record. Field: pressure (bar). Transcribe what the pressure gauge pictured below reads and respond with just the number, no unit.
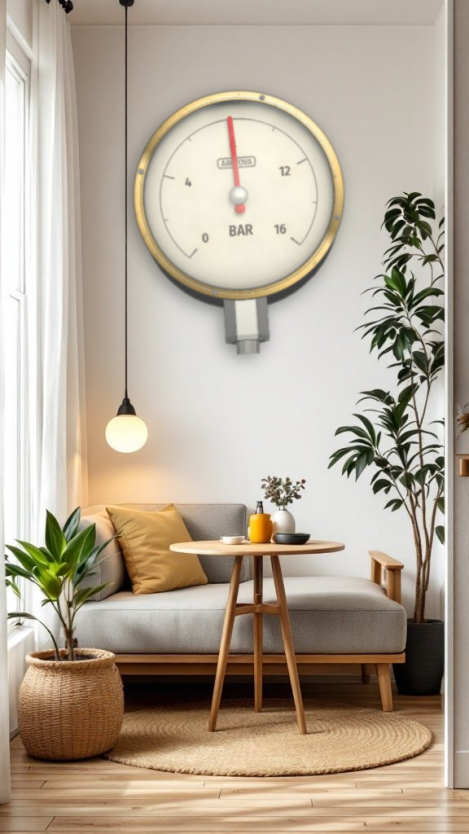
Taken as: 8
